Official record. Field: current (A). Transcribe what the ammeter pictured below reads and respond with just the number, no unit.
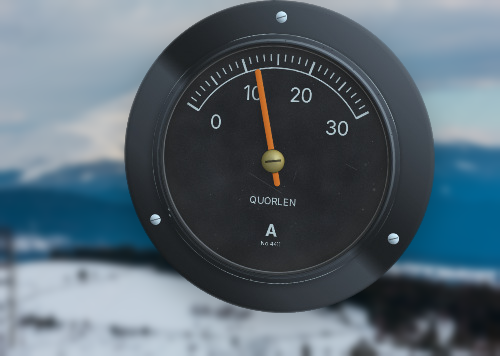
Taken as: 12
